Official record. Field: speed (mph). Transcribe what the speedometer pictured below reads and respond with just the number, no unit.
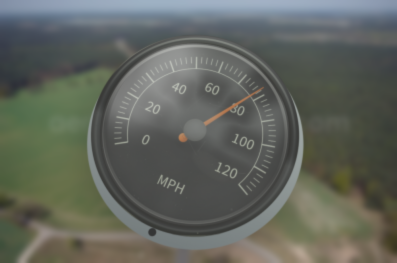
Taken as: 78
